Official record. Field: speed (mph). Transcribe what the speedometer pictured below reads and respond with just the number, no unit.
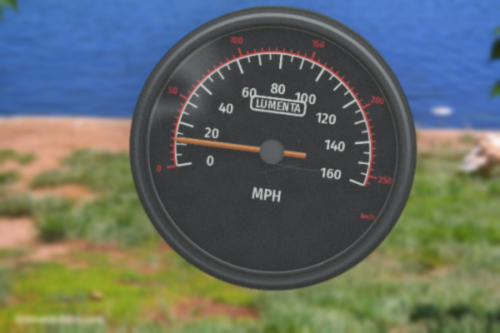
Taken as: 12.5
